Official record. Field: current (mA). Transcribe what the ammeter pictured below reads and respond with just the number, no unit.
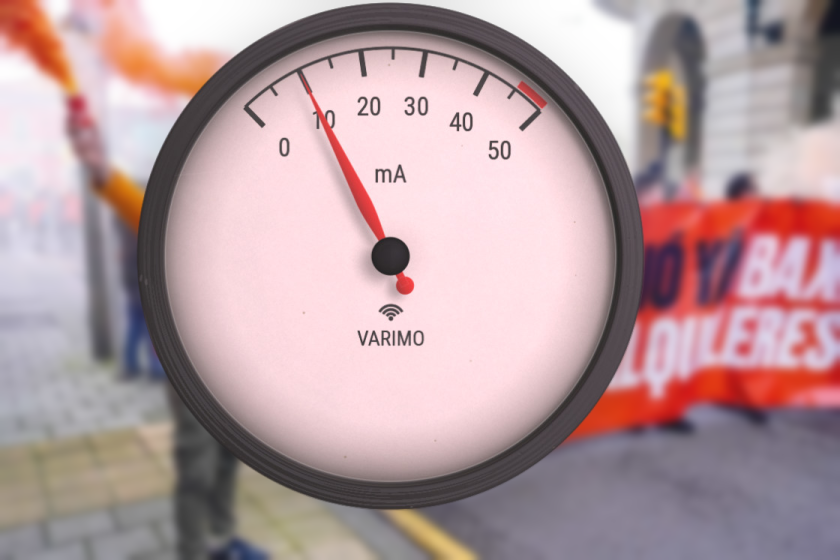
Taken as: 10
